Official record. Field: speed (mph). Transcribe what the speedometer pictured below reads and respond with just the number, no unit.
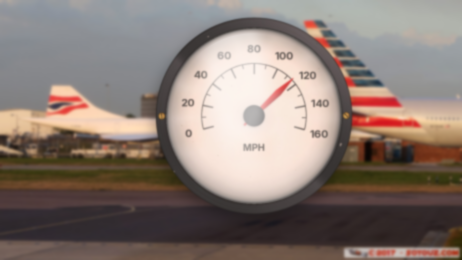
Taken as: 115
